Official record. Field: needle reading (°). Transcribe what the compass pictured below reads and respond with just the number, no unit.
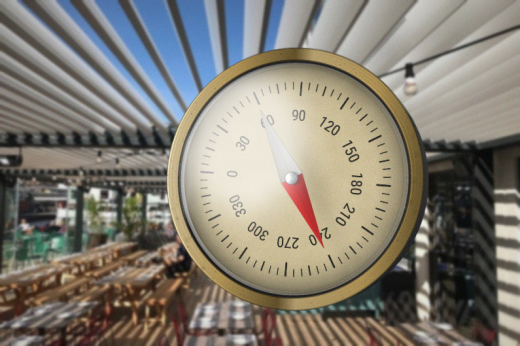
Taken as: 240
